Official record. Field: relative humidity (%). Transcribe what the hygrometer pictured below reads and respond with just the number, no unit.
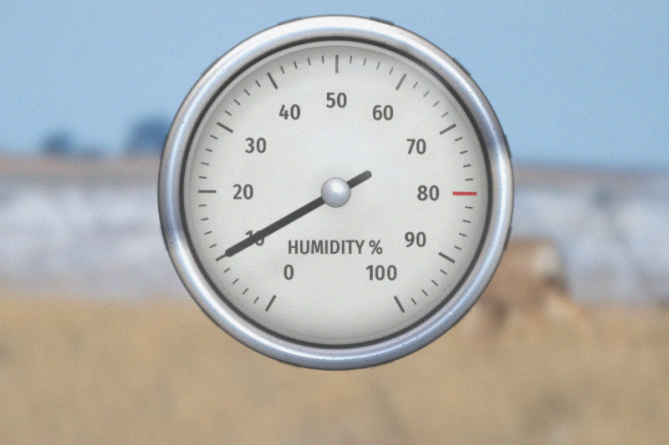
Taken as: 10
